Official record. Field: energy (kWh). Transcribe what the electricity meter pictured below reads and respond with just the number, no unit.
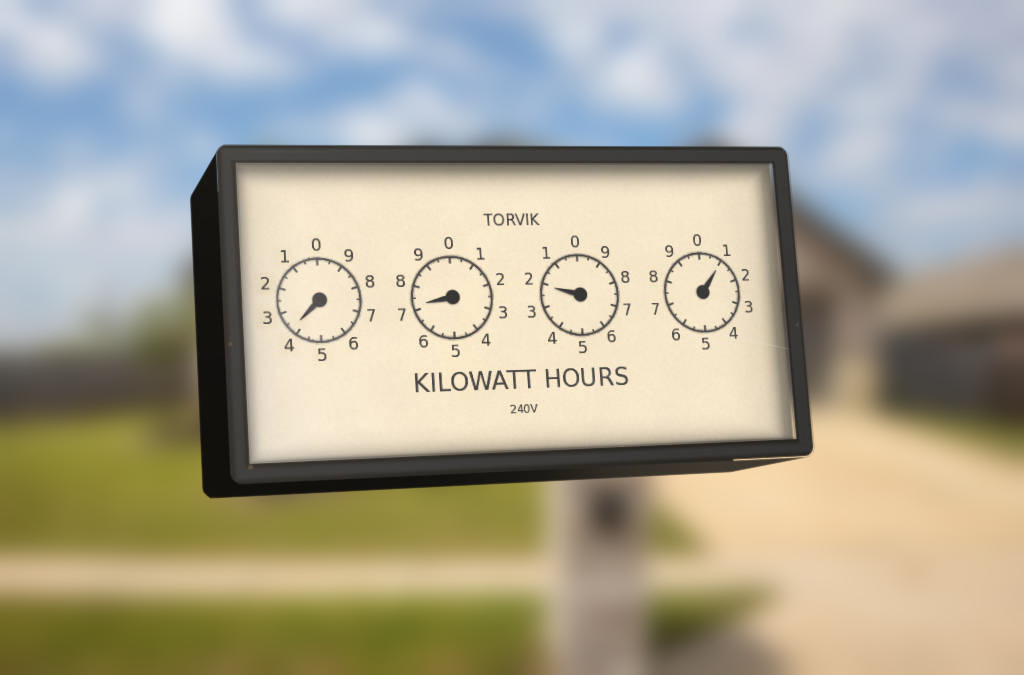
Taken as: 3721
